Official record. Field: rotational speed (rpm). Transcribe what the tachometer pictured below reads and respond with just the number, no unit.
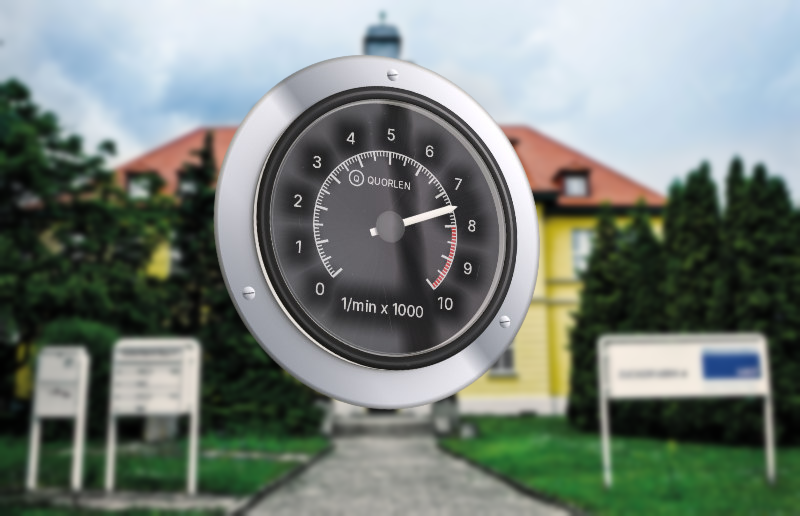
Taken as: 7500
